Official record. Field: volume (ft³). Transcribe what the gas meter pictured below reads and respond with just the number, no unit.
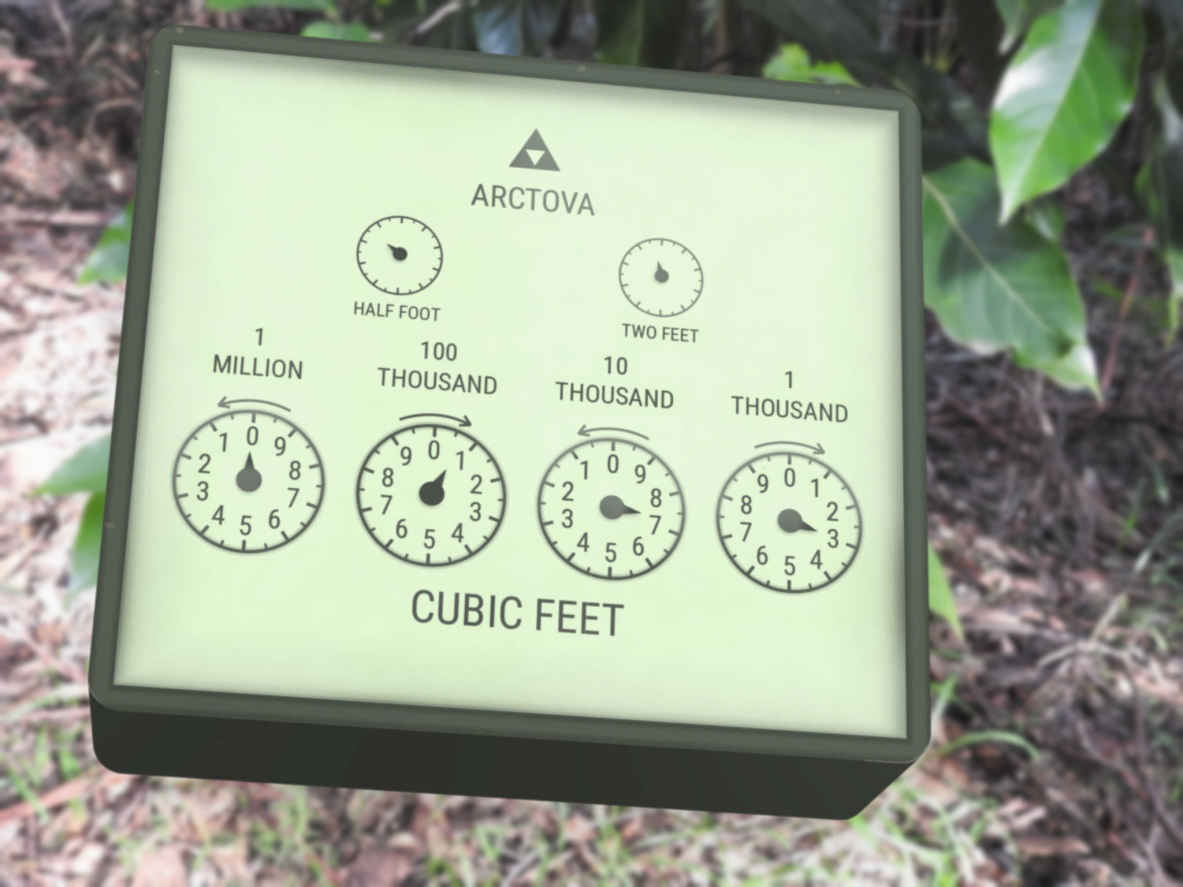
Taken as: 7300
